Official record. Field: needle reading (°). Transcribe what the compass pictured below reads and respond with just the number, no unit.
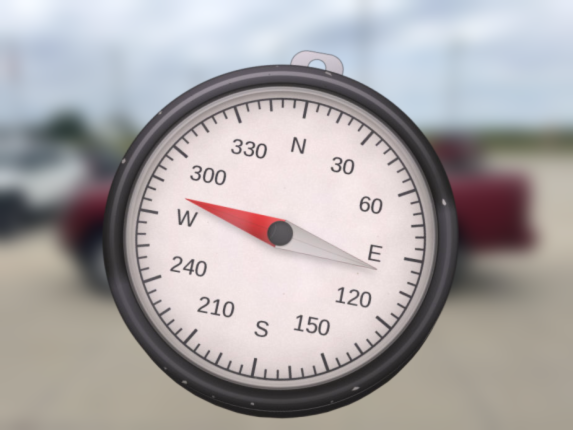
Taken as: 280
